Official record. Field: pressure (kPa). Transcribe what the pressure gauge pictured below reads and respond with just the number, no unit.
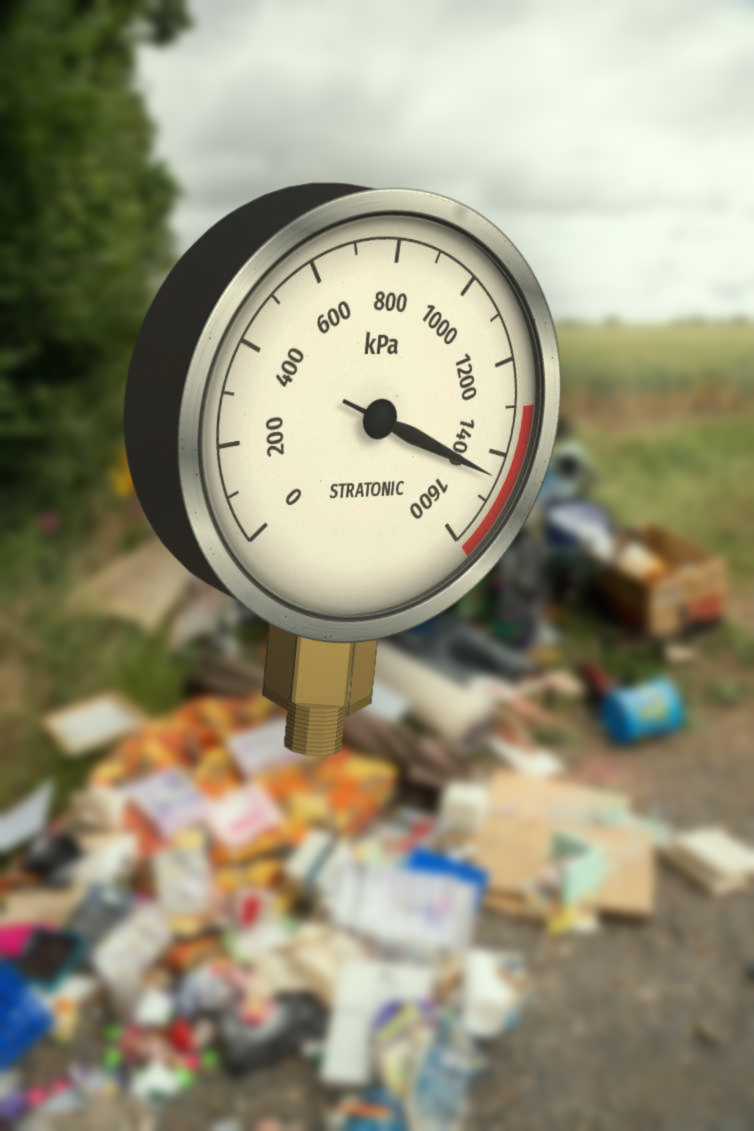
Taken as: 1450
